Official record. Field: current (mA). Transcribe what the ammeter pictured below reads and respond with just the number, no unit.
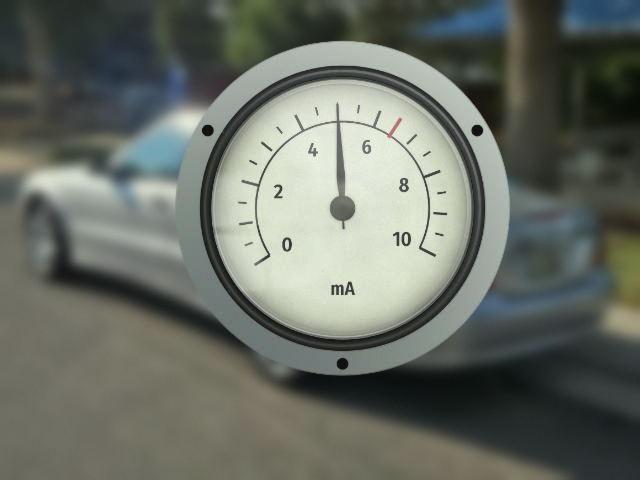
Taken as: 5
